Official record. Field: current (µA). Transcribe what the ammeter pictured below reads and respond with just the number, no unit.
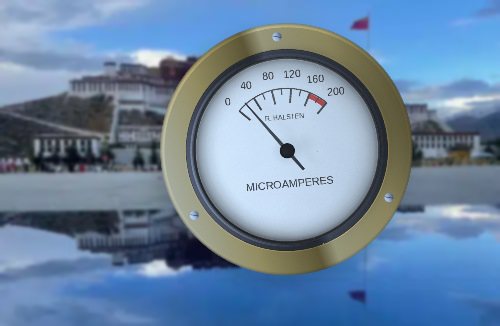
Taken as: 20
